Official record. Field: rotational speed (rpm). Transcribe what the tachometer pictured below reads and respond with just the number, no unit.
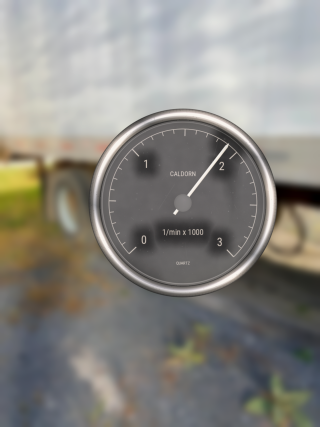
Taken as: 1900
